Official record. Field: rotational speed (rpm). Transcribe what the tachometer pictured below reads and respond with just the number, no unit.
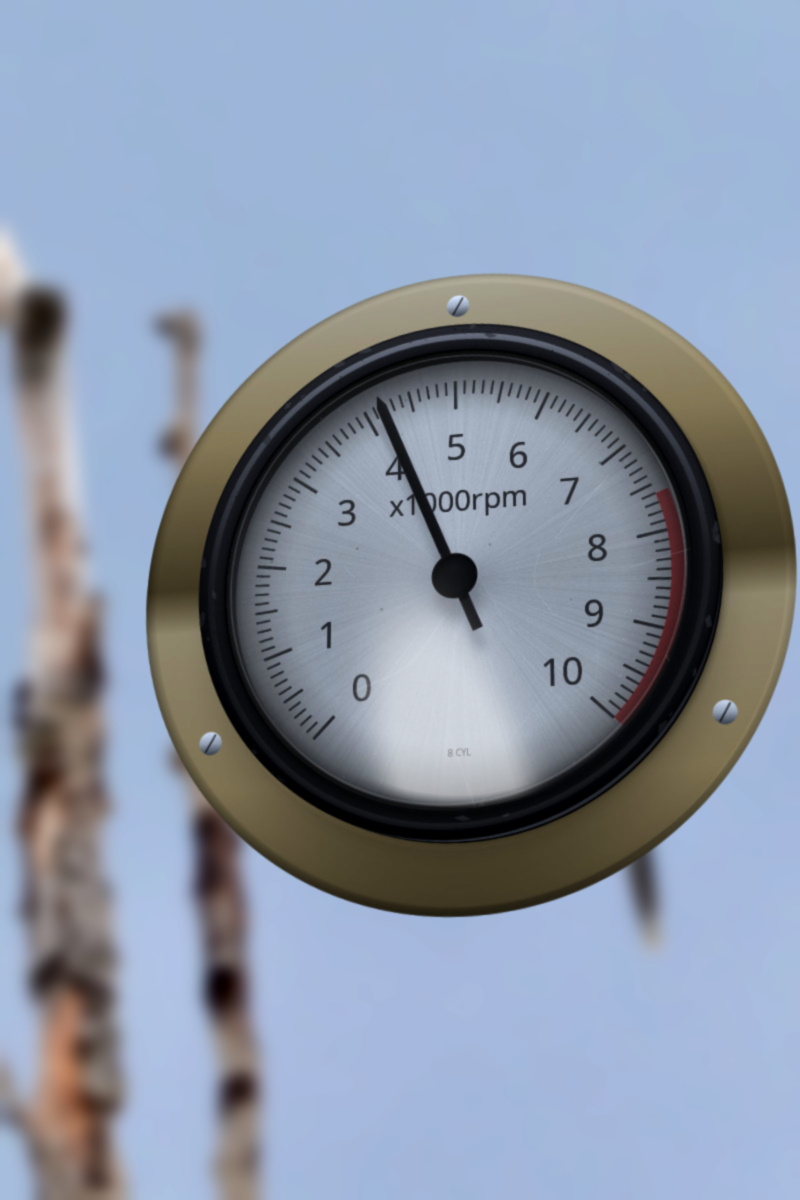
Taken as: 4200
